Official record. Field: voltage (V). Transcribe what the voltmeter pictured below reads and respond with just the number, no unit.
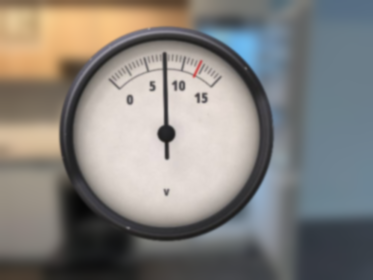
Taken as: 7.5
